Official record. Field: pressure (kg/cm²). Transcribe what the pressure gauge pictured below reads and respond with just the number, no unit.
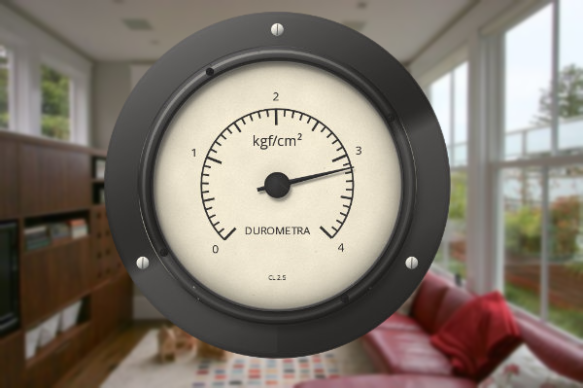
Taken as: 3.15
